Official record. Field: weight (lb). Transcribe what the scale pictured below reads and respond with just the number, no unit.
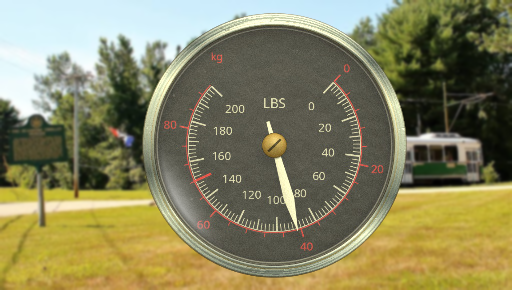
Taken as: 90
